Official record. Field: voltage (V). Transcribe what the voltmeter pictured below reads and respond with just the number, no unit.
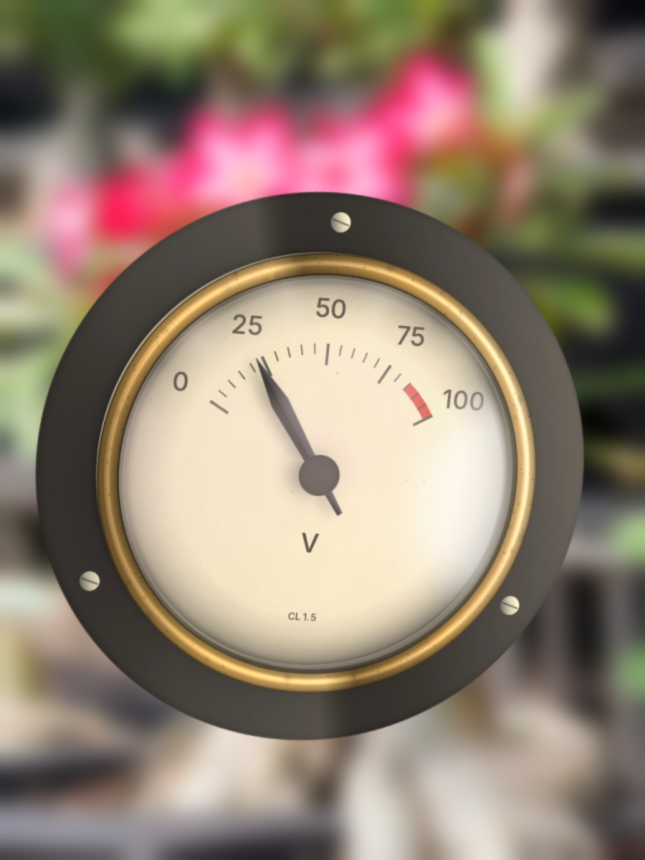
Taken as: 22.5
